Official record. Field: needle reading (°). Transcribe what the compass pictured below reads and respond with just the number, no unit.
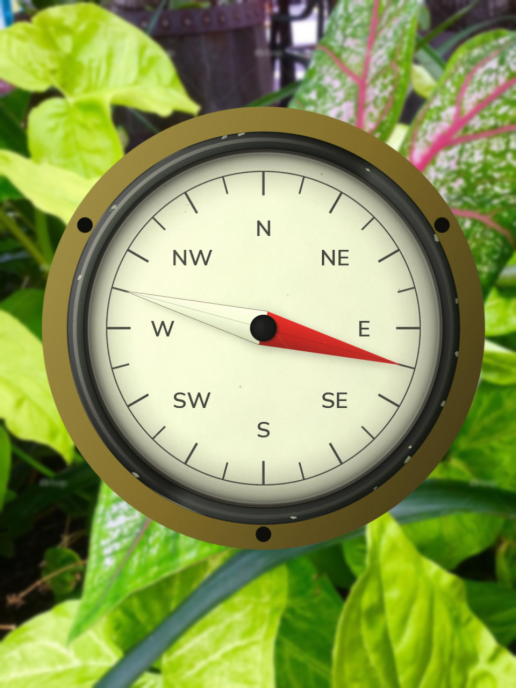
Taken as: 105
